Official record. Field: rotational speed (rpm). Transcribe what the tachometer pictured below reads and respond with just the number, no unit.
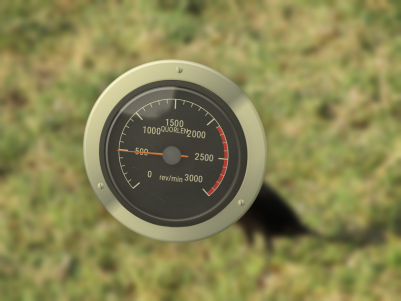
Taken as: 500
